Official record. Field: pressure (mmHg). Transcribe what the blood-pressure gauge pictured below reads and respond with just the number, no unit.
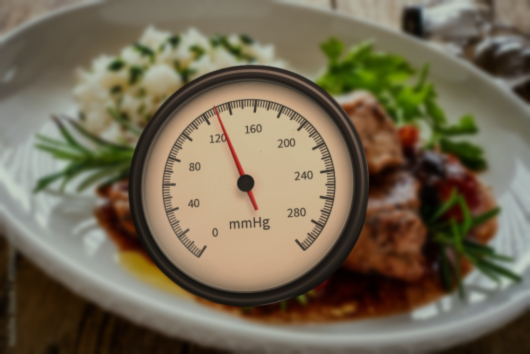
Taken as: 130
